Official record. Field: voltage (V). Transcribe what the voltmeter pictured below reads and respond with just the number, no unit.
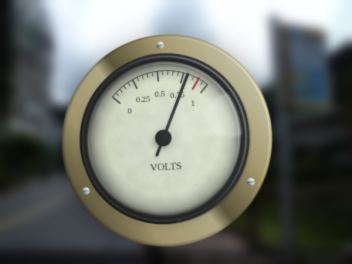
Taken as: 0.8
